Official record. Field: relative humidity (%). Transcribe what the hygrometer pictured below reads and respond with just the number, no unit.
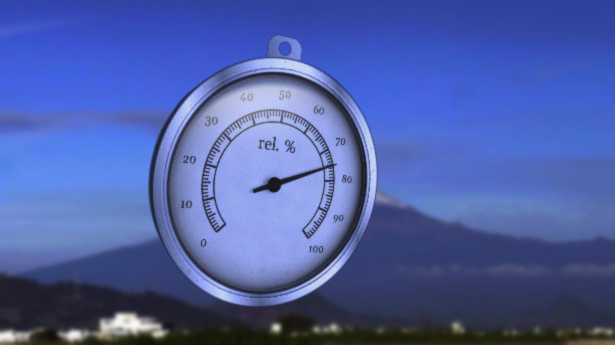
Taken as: 75
